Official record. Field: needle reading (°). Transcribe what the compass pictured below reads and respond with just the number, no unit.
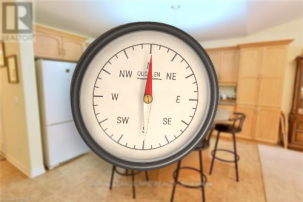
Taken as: 0
